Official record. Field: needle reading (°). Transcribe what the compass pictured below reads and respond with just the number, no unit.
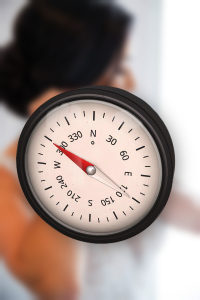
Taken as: 300
